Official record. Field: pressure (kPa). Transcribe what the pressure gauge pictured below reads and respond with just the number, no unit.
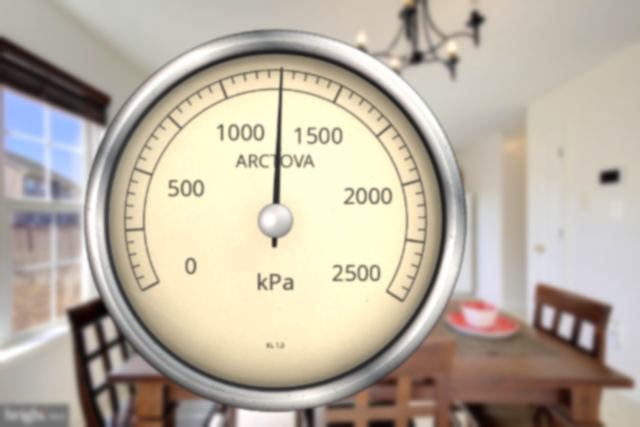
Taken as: 1250
